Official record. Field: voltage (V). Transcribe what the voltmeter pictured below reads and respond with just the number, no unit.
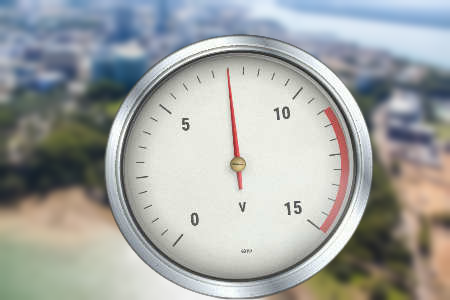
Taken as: 7.5
